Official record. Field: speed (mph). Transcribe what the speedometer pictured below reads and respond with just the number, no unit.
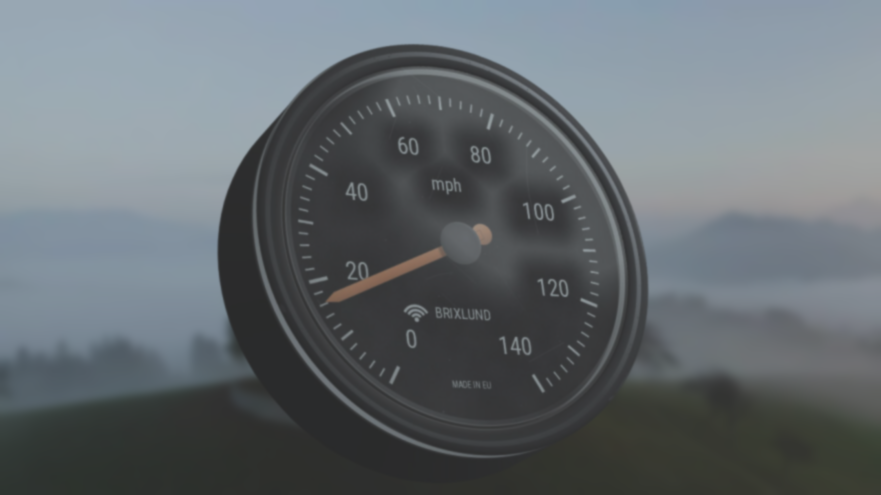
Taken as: 16
